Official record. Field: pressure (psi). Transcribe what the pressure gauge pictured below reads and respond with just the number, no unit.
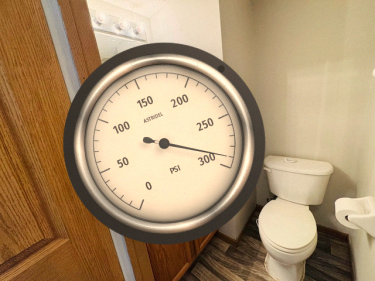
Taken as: 290
